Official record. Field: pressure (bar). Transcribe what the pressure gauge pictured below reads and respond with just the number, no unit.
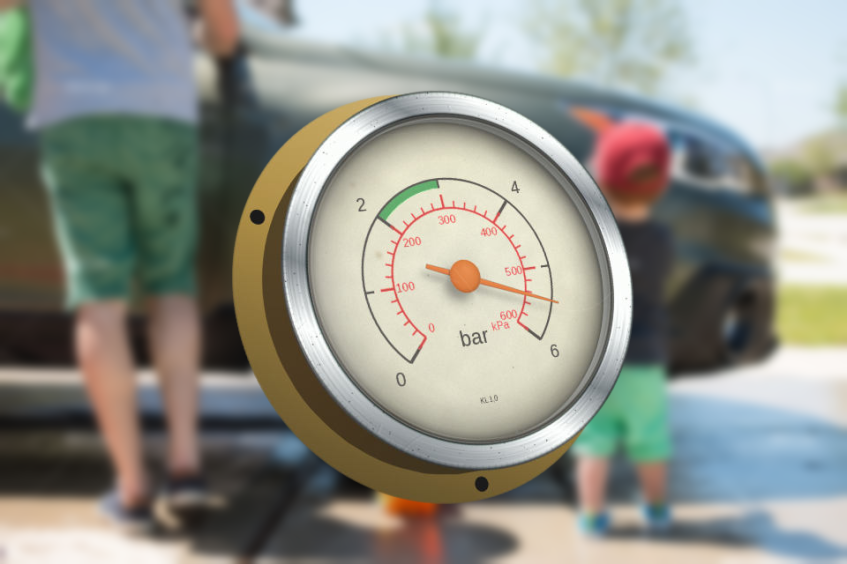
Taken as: 5.5
